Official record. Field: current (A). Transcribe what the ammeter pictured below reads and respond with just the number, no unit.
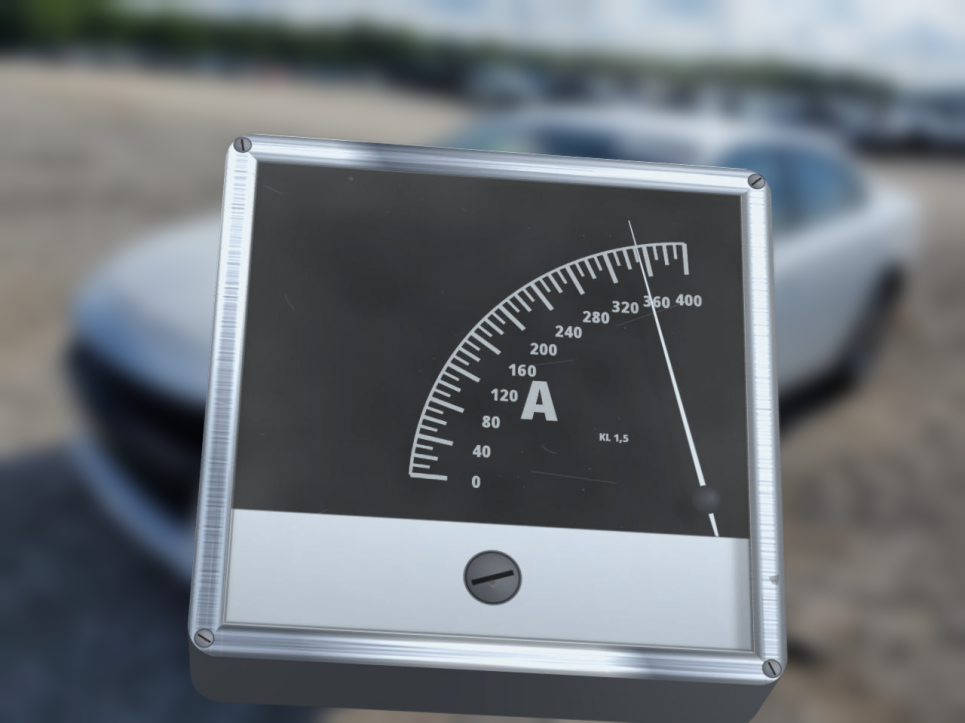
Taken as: 350
